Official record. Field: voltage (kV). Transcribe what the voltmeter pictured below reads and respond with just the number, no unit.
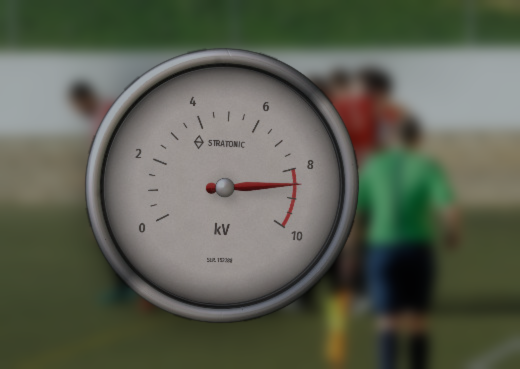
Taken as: 8.5
